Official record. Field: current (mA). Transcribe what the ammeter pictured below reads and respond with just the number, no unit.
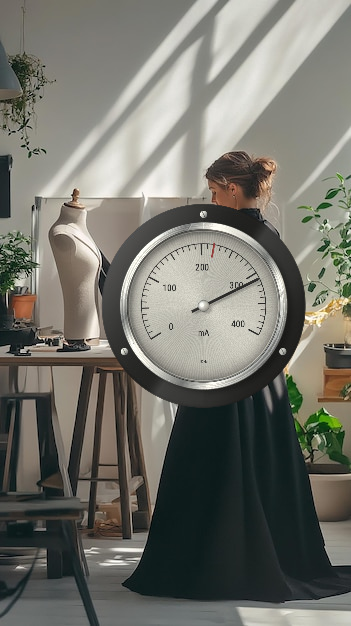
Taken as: 310
